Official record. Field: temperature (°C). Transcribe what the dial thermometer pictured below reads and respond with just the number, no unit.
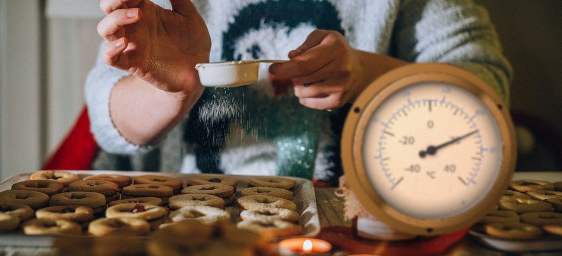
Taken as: 20
